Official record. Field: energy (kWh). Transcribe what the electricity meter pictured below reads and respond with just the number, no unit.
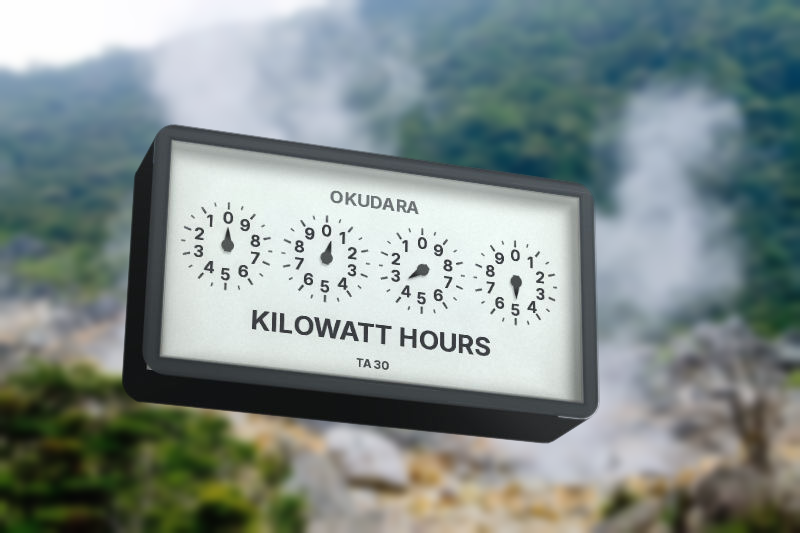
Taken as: 35
